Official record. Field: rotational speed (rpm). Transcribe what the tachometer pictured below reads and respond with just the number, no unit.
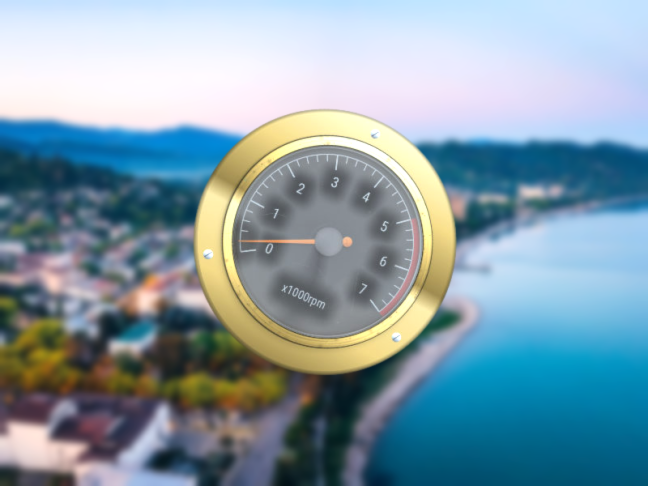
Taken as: 200
